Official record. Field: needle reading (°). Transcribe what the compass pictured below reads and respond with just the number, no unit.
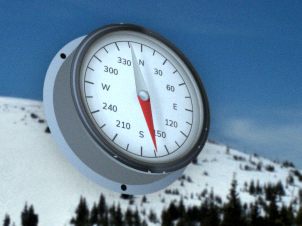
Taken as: 165
